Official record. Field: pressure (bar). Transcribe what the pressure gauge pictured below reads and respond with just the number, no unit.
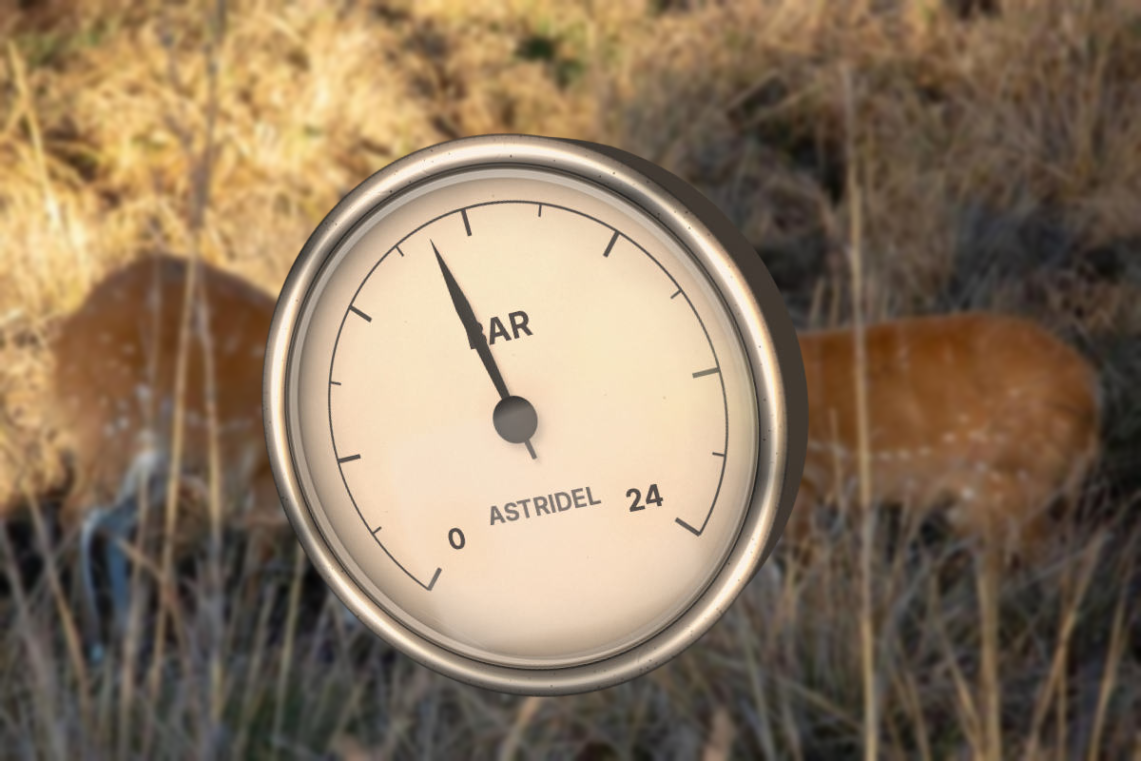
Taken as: 11
